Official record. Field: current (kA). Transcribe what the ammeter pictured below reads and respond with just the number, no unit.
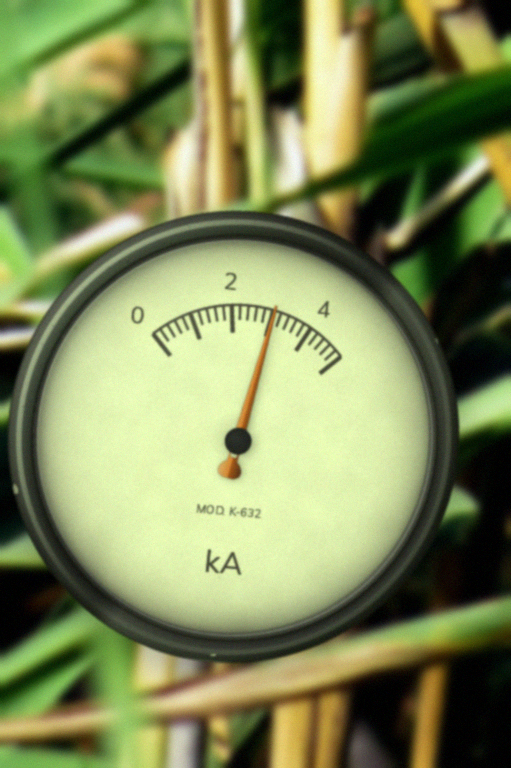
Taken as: 3
